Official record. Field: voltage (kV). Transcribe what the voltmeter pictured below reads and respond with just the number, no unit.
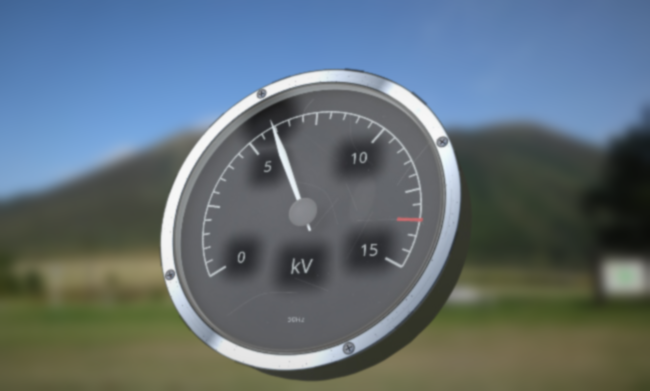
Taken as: 6
